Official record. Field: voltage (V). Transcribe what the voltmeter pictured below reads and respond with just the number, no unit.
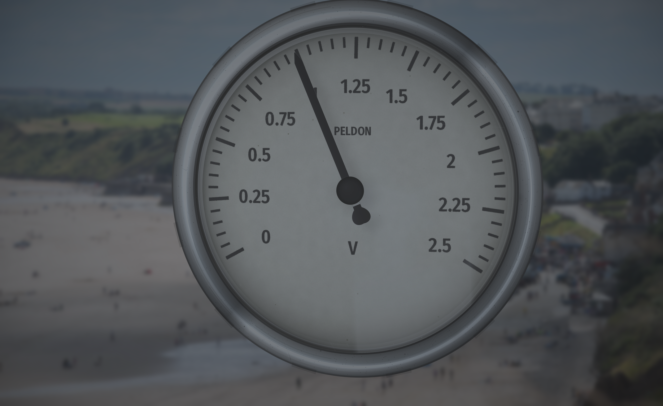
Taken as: 1
